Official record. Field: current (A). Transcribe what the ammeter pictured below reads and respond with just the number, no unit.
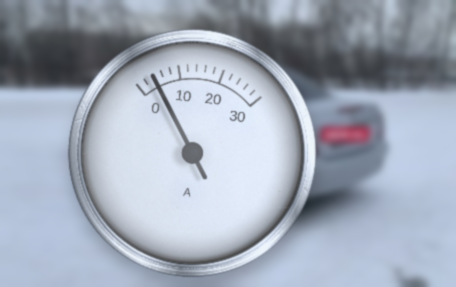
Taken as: 4
